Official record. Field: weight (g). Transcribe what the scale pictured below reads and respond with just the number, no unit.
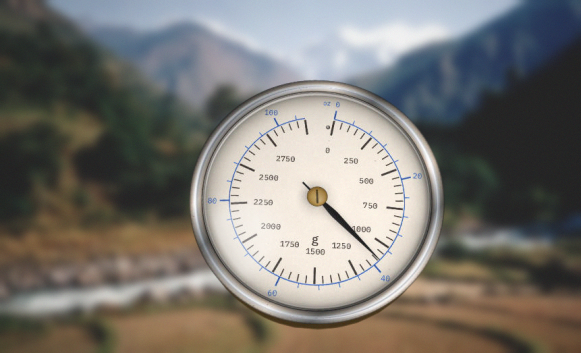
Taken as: 1100
